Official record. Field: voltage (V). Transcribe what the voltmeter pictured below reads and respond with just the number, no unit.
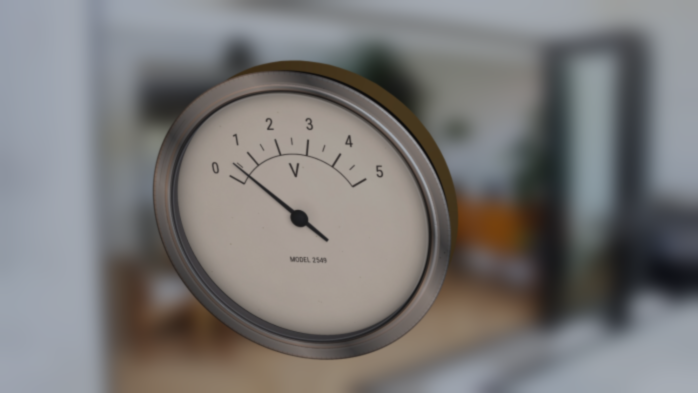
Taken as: 0.5
